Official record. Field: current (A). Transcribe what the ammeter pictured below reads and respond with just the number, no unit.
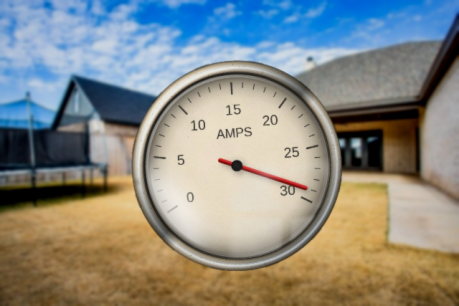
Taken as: 29
